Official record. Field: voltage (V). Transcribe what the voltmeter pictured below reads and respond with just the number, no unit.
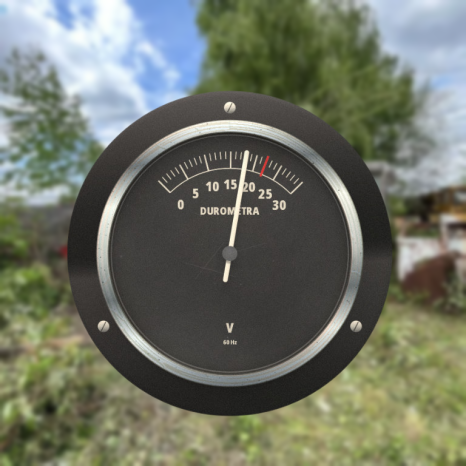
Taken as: 18
